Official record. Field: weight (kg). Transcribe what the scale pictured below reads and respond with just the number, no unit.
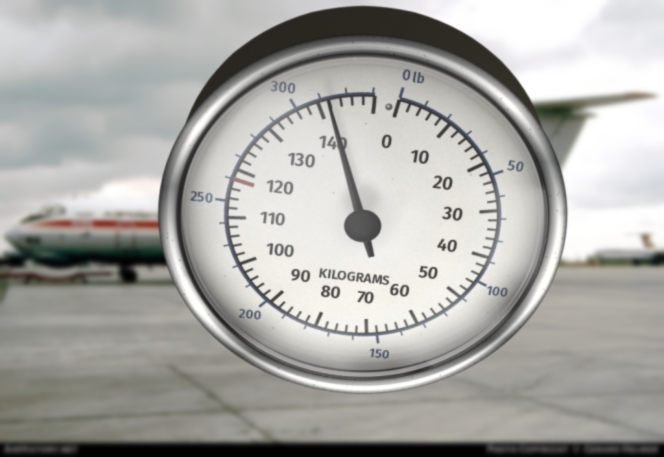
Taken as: 142
